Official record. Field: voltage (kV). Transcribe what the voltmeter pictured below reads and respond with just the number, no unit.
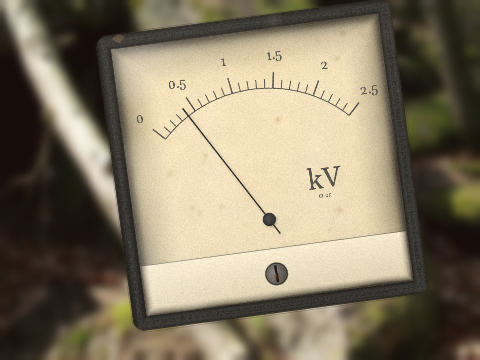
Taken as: 0.4
